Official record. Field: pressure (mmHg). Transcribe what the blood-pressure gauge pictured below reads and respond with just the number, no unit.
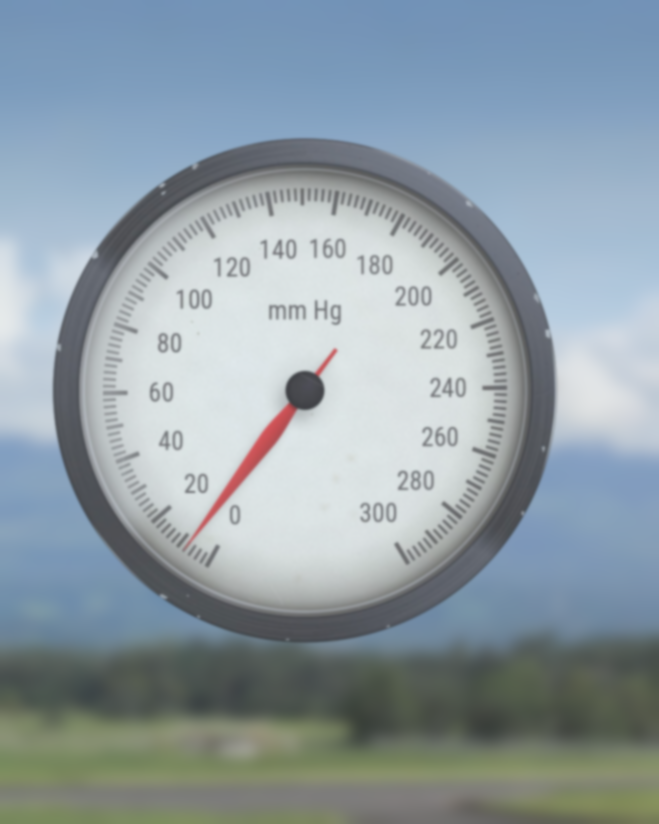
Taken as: 8
